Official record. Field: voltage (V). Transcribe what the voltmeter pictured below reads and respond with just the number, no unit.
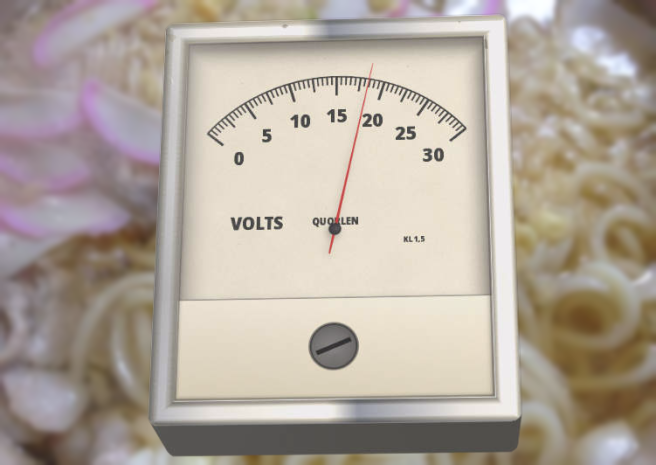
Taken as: 18.5
